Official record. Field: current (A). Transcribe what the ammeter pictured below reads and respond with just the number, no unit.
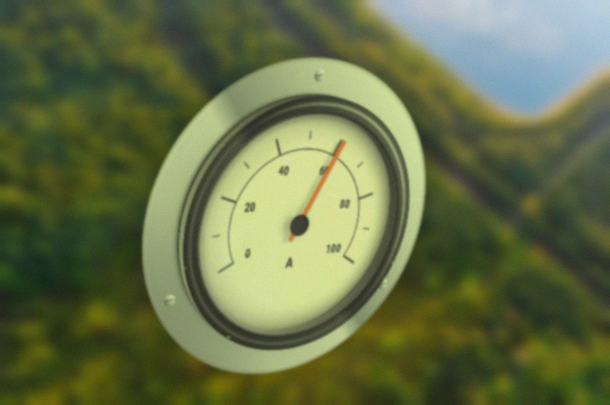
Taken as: 60
